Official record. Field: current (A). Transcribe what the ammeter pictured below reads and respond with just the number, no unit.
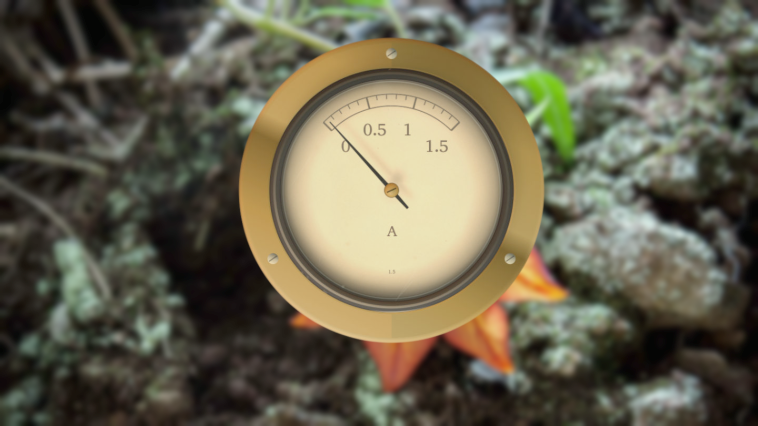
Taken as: 0.05
